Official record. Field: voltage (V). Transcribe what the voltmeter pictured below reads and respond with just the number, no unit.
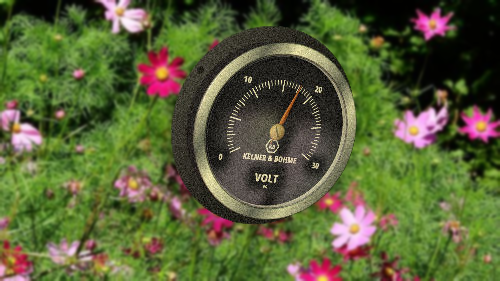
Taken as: 17.5
